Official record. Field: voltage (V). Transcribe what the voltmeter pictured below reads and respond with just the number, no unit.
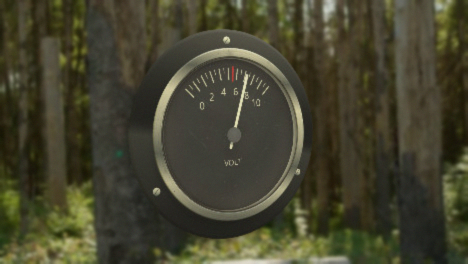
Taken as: 7
